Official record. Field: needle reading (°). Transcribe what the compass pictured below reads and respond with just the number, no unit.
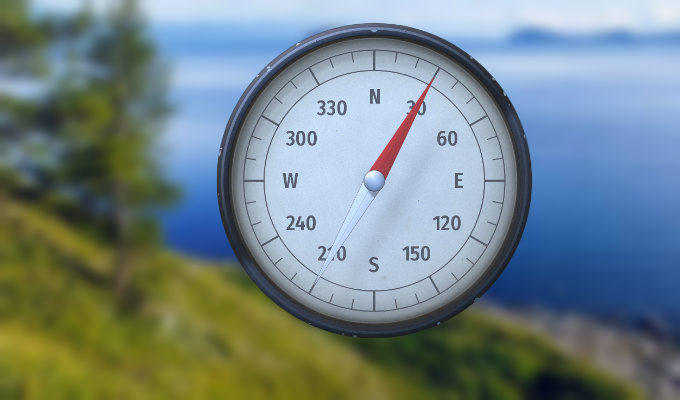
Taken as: 30
